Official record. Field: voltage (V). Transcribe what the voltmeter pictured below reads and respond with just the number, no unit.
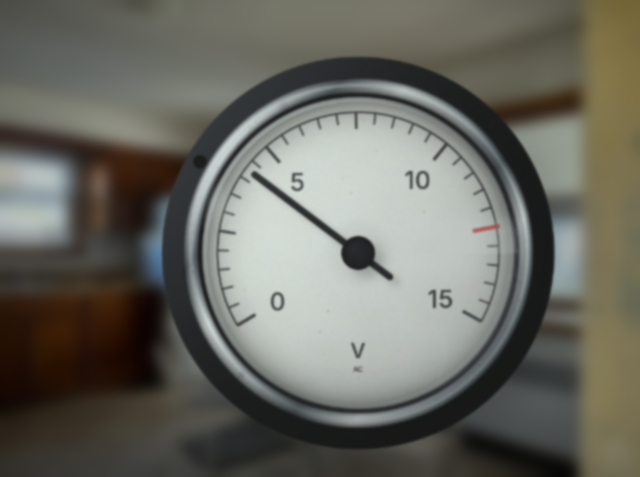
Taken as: 4.25
